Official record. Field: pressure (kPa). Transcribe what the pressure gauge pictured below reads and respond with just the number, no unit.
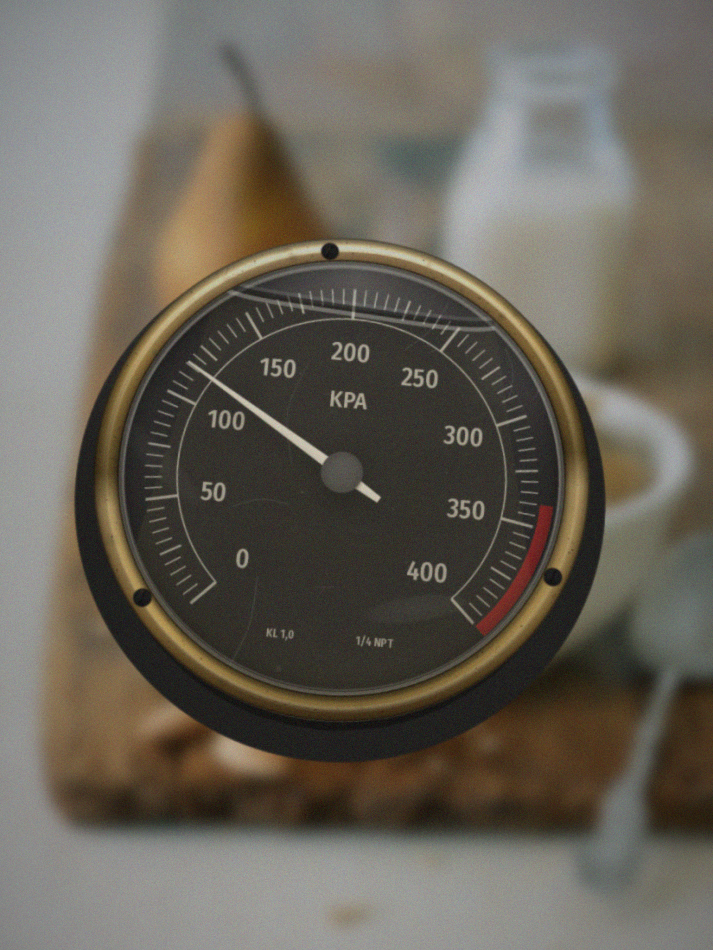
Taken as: 115
